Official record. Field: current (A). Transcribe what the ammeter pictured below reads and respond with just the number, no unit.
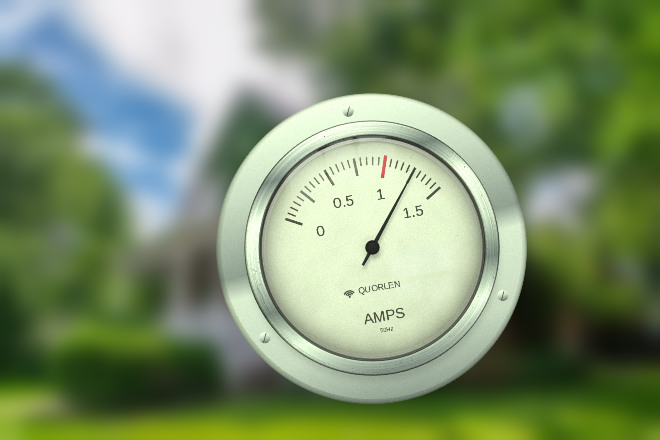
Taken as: 1.25
